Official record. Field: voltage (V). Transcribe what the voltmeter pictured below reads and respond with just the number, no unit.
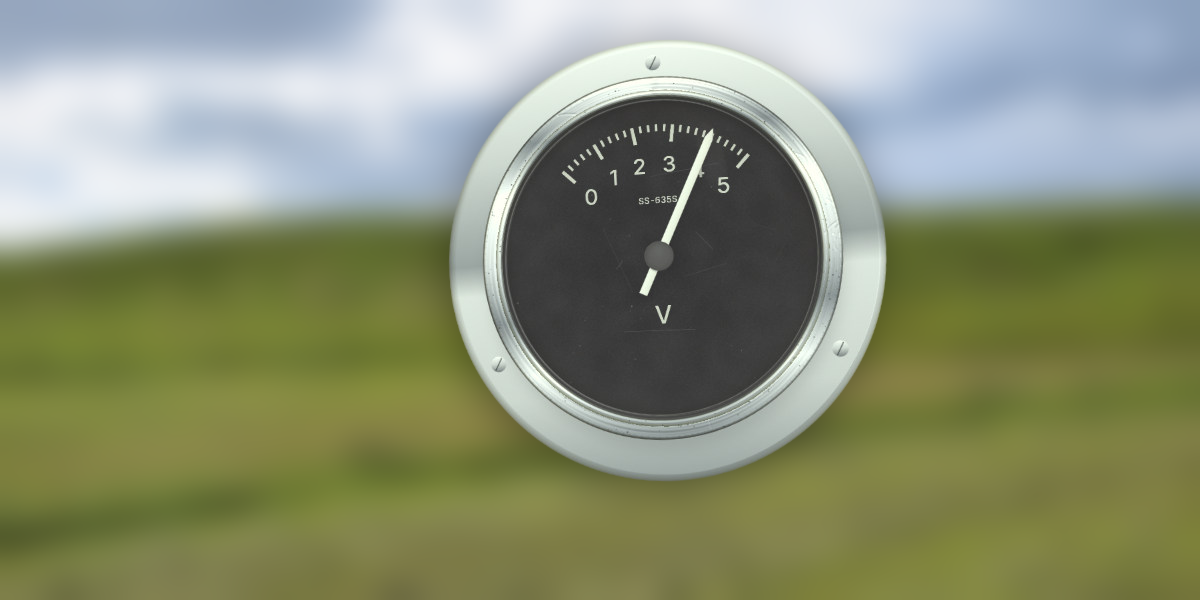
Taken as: 4
